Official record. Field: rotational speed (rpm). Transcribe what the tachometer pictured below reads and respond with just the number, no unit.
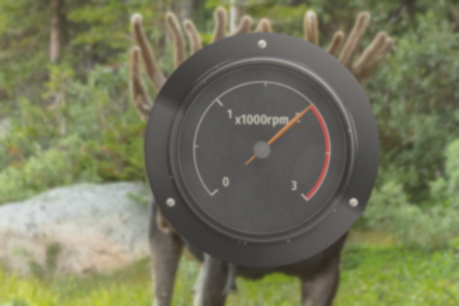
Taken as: 2000
